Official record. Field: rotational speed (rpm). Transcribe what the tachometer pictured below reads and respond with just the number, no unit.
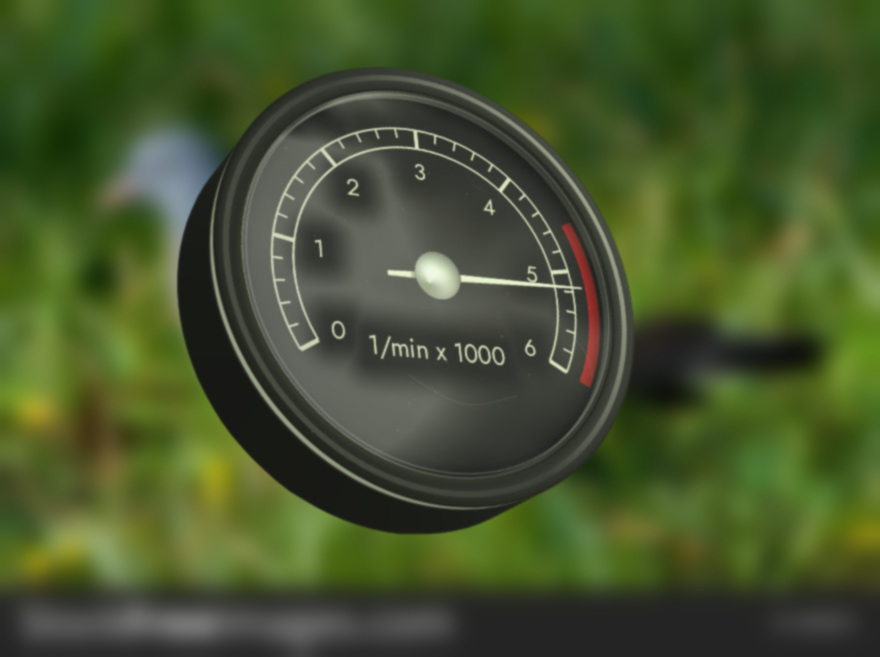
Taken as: 5200
